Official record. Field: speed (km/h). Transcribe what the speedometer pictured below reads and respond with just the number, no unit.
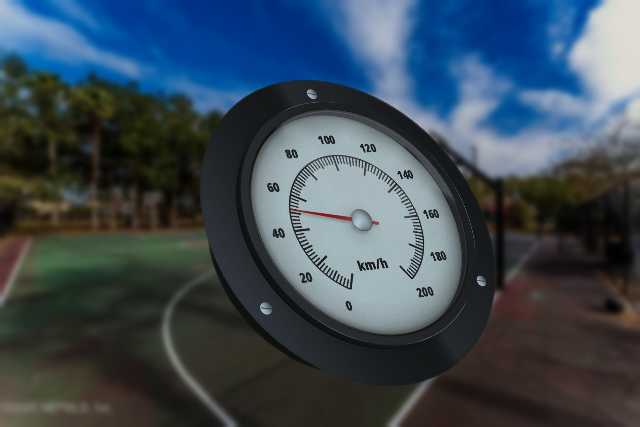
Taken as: 50
